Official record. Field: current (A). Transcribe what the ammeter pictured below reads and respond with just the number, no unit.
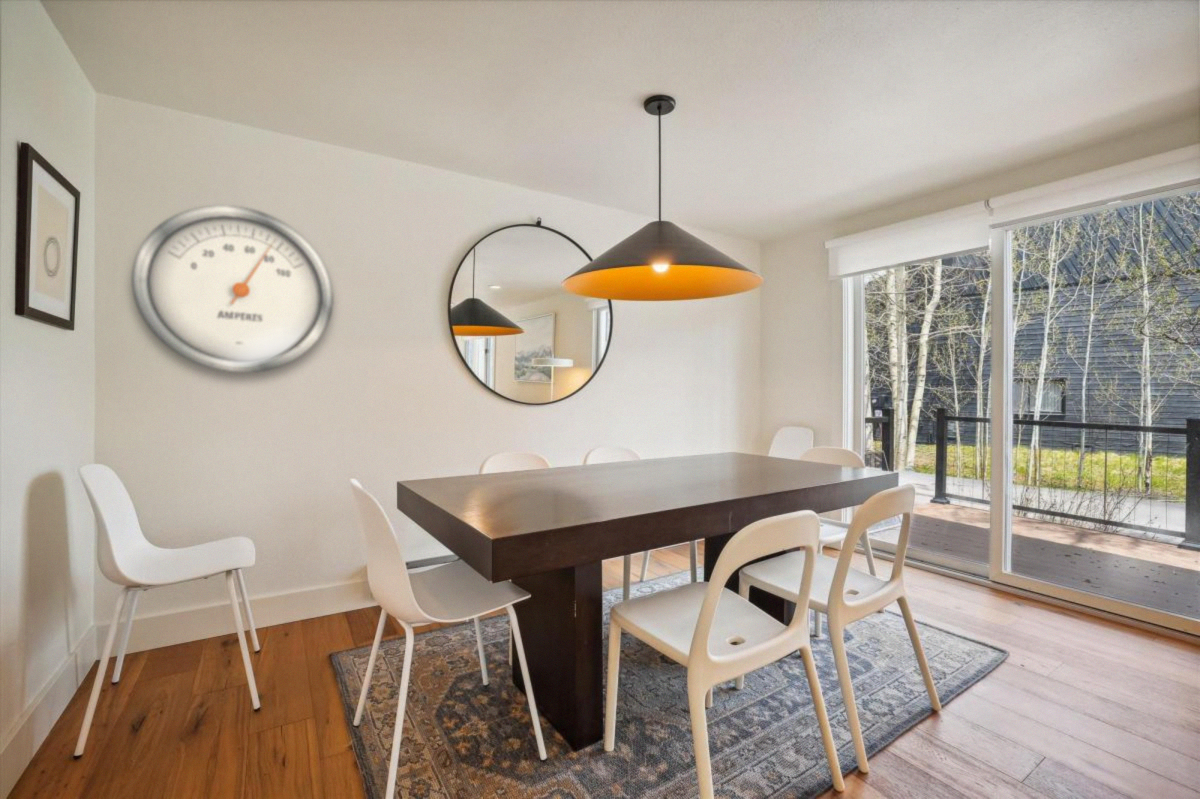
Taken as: 75
